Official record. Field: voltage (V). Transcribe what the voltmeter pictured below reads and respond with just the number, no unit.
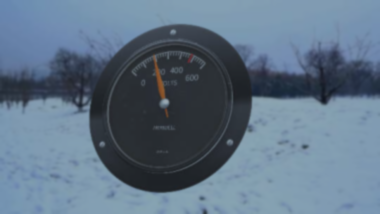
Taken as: 200
